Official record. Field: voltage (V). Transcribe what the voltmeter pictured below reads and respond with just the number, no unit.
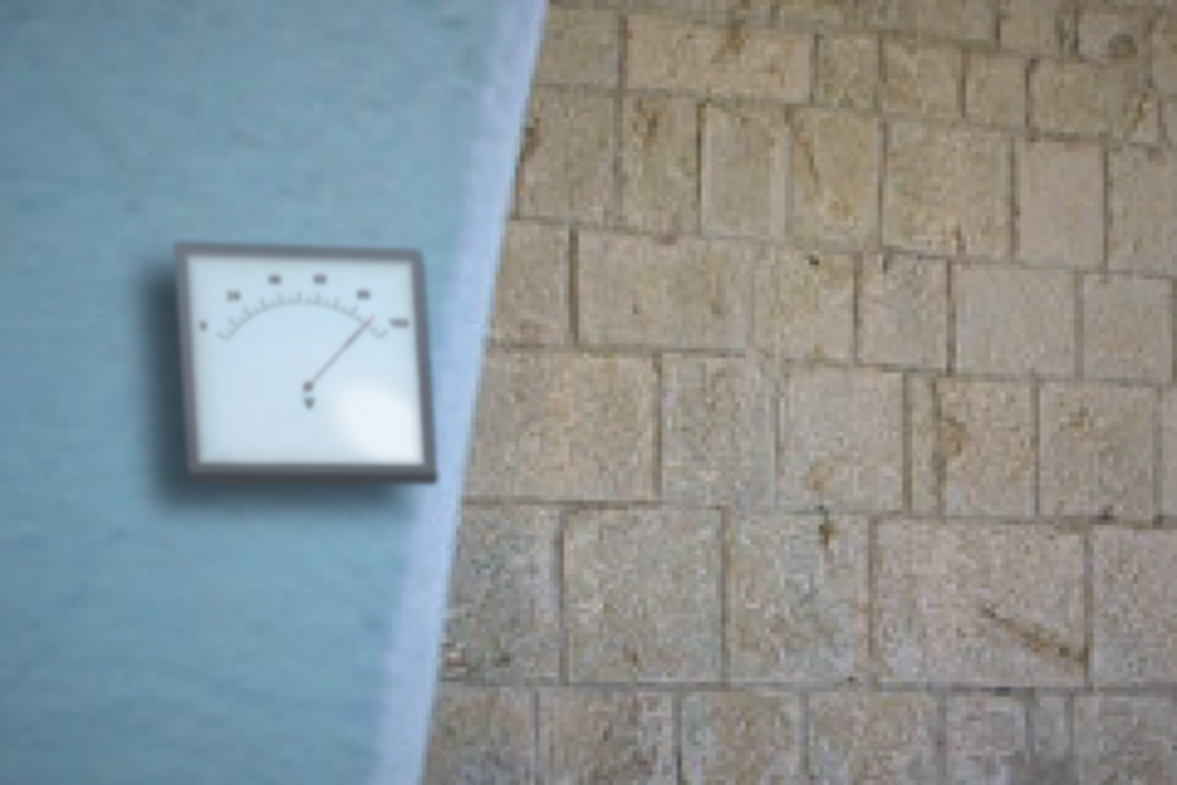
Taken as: 90
